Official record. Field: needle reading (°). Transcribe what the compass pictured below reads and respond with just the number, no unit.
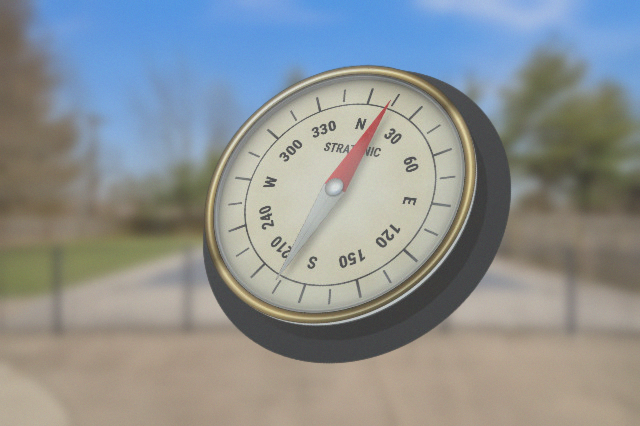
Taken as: 15
